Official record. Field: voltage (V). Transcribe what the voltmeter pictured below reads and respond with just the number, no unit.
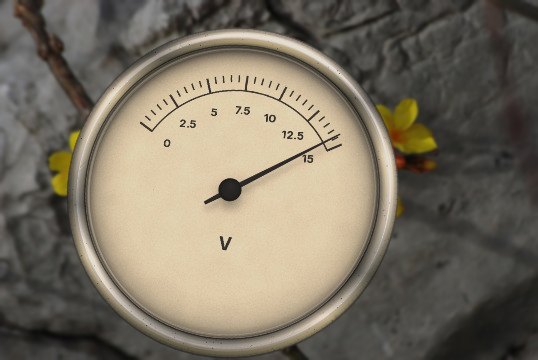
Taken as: 14.5
